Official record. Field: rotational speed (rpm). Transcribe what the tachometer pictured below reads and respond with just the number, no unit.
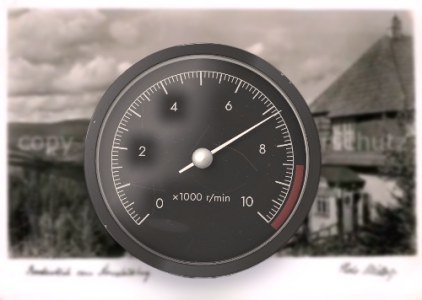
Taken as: 7200
